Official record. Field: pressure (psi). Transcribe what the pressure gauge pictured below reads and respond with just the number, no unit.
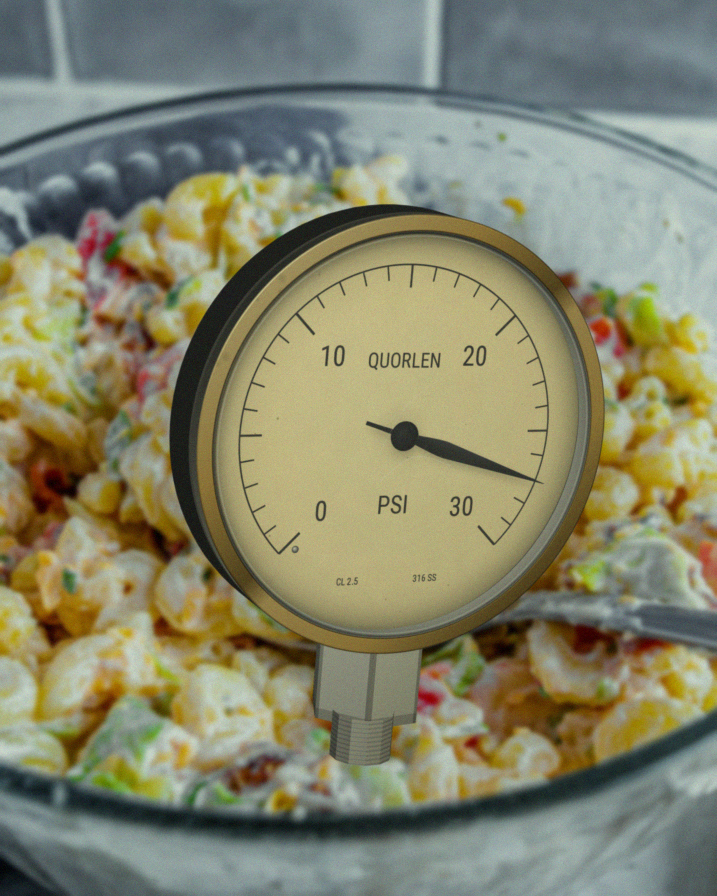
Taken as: 27
